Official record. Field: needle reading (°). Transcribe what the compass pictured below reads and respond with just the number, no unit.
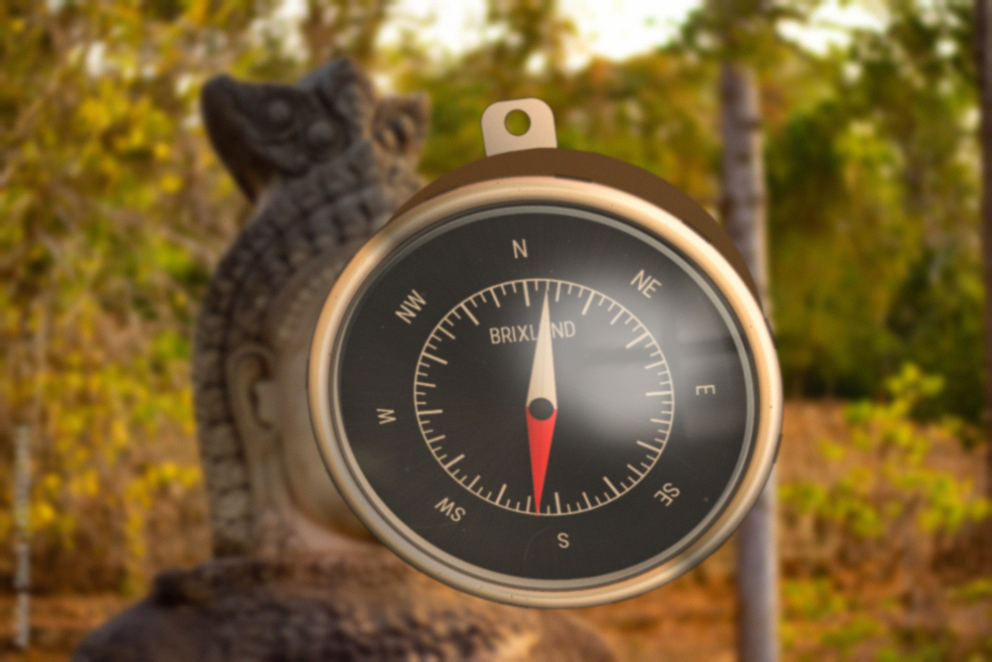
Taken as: 190
